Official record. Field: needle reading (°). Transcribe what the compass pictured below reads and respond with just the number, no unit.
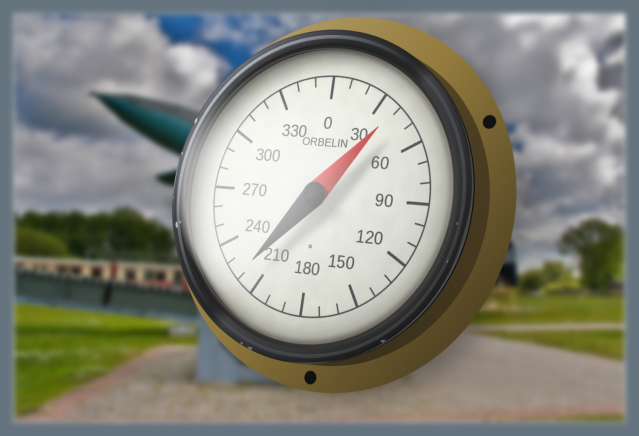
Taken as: 40
